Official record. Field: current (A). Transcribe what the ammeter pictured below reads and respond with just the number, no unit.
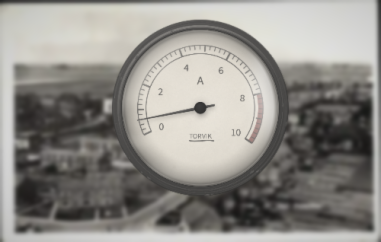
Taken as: 0.6
